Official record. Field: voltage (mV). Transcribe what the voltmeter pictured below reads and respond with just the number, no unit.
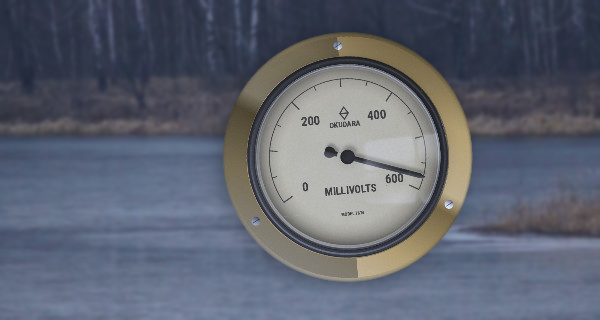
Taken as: 575
